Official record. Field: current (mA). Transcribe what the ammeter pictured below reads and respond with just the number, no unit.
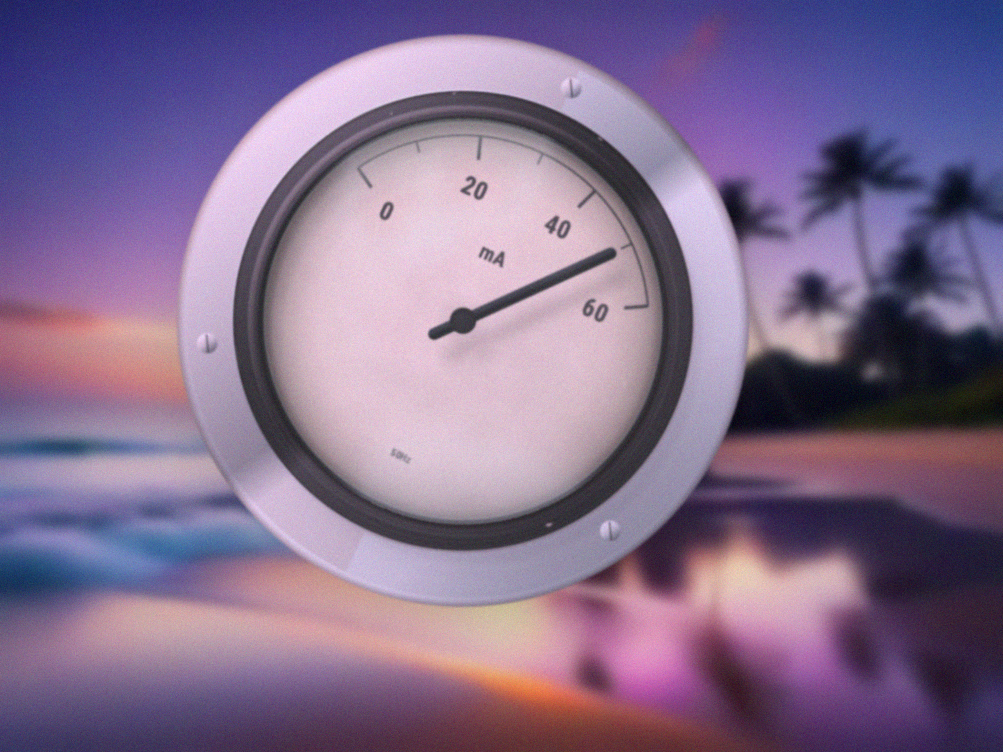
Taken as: 50
